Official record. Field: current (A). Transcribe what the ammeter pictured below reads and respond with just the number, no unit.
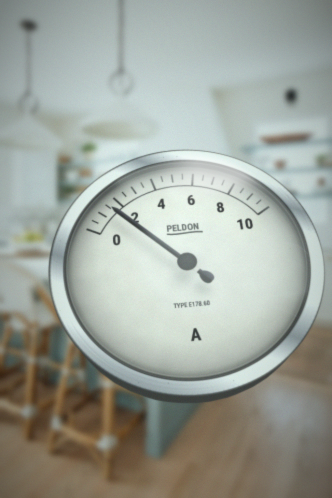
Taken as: 1.5
